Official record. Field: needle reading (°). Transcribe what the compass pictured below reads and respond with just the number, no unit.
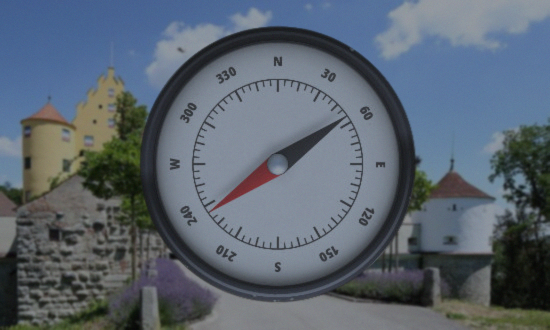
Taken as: 235
